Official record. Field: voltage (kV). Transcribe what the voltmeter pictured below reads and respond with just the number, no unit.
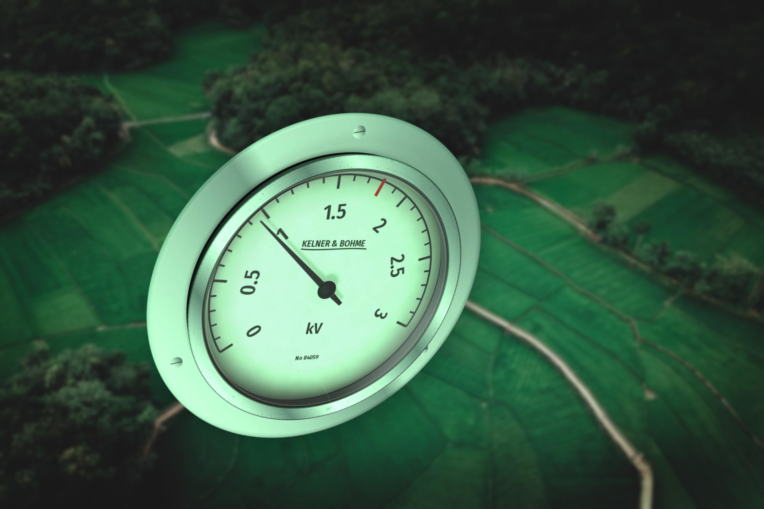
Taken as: 0.95
